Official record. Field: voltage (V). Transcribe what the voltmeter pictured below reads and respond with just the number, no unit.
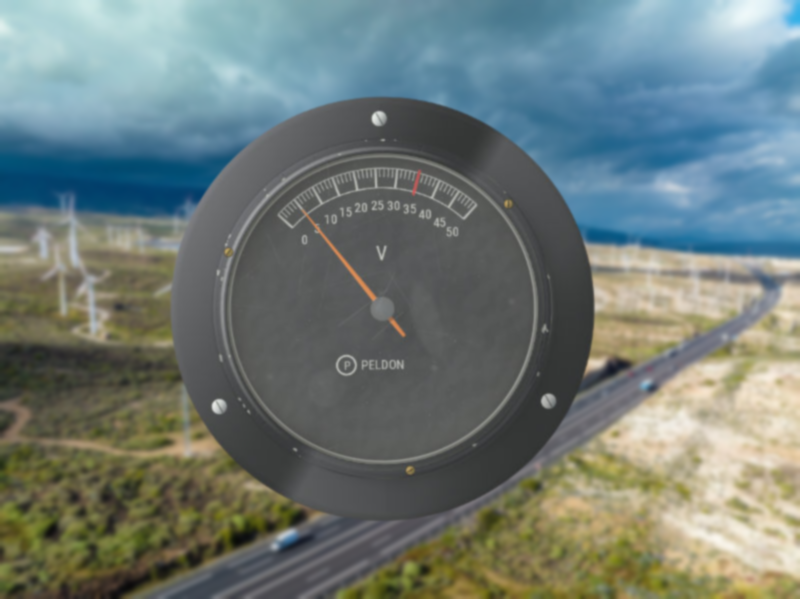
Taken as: 5
